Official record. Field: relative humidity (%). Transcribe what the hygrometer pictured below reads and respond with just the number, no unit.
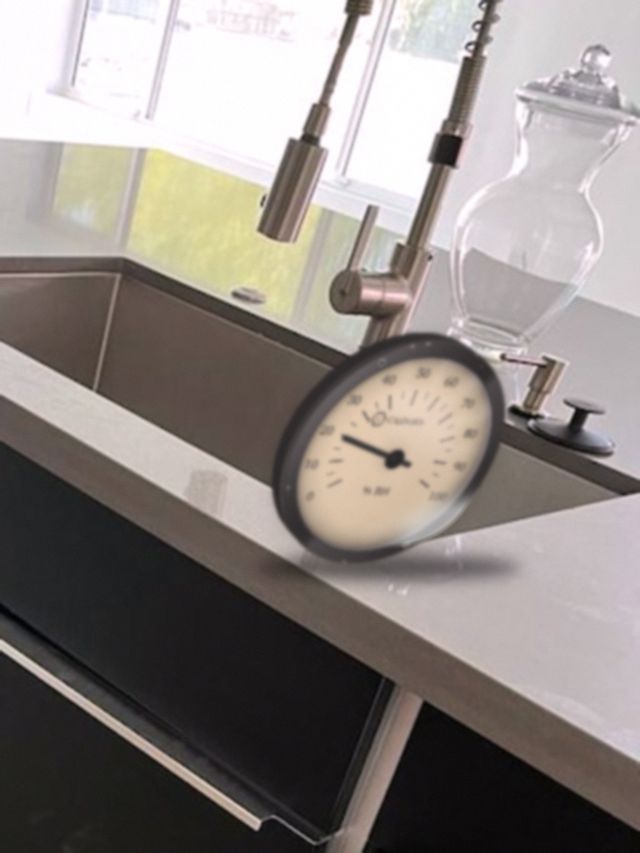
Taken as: 20
